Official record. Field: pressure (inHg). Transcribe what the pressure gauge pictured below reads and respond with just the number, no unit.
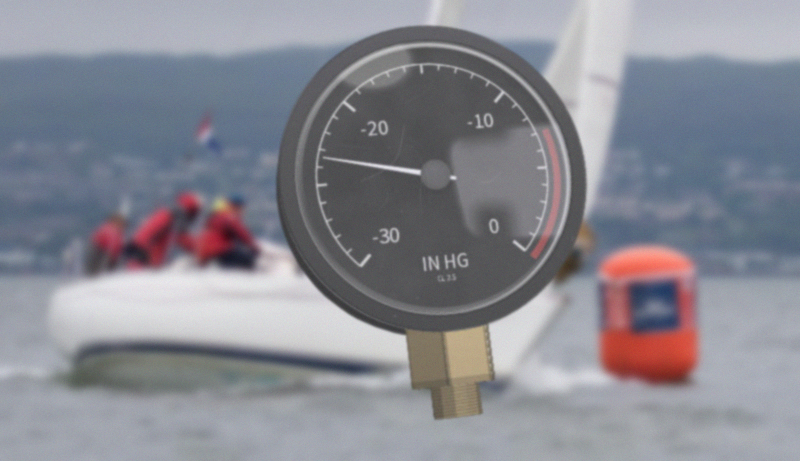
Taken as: -23.5
